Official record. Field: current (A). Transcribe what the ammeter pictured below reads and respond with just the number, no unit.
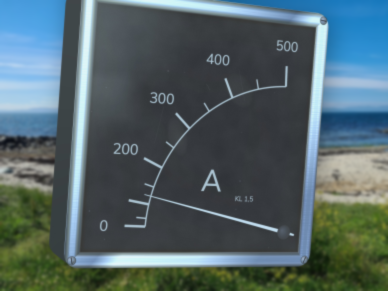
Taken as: 125
